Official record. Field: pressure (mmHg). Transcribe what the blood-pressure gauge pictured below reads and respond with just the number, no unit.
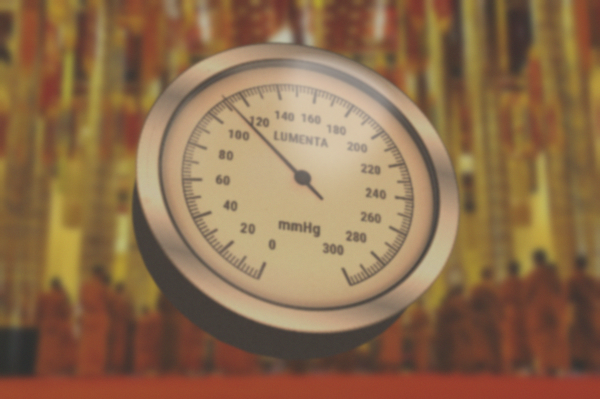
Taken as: 110
